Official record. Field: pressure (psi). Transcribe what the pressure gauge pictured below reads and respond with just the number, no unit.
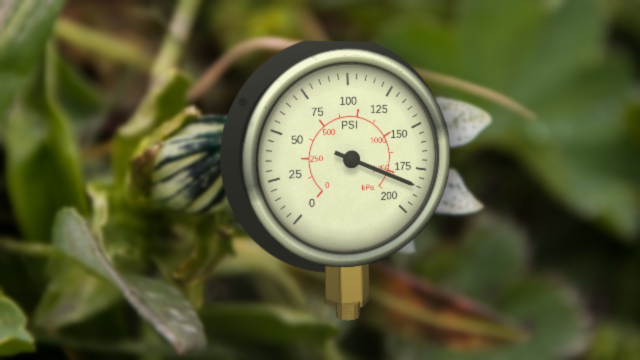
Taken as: 185
